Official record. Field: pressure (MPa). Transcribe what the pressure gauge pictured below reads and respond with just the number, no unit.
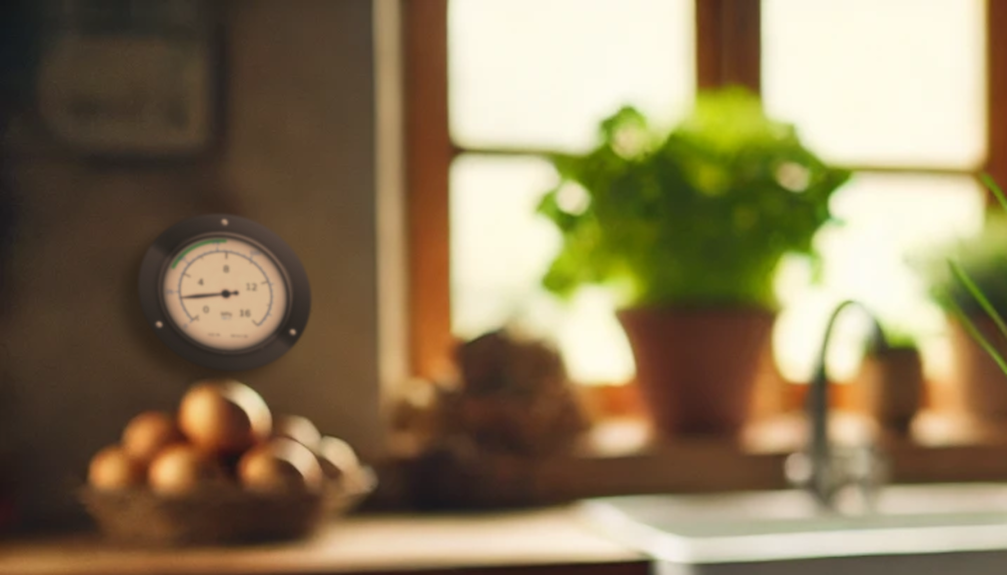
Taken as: 2
